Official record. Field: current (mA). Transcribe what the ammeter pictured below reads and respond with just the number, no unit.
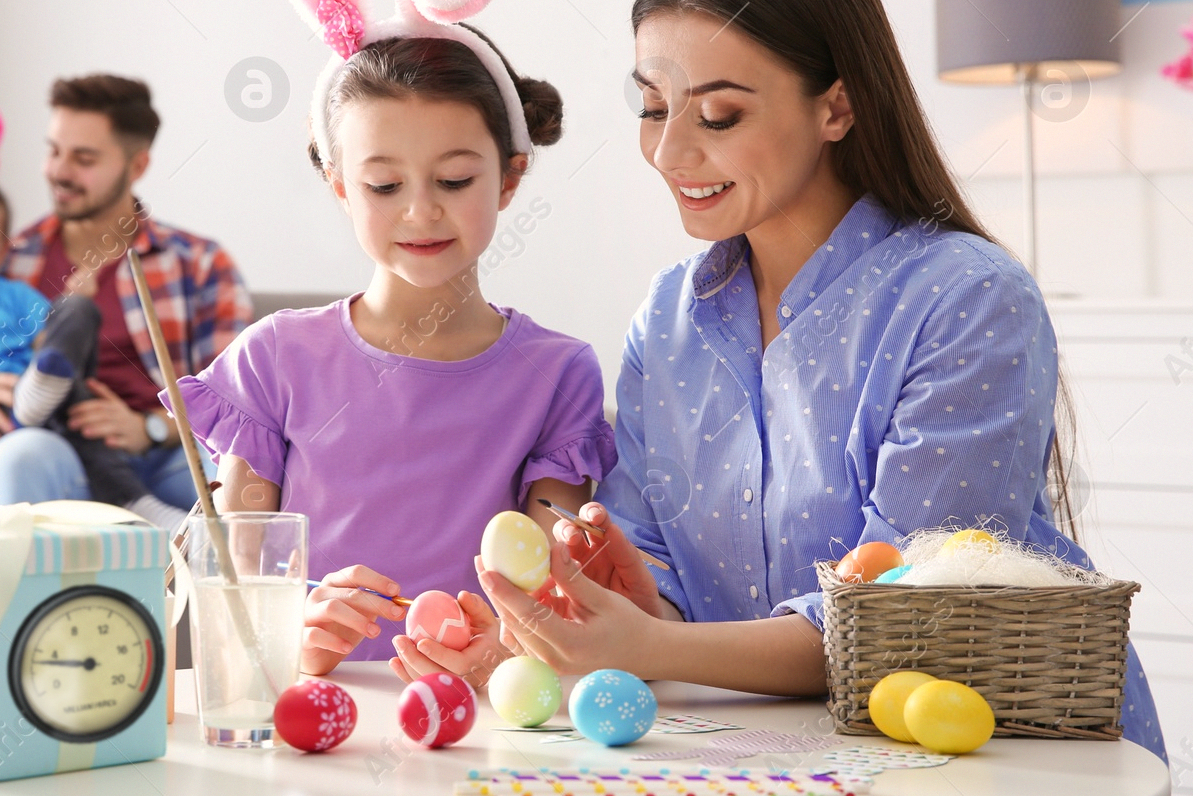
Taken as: 3
